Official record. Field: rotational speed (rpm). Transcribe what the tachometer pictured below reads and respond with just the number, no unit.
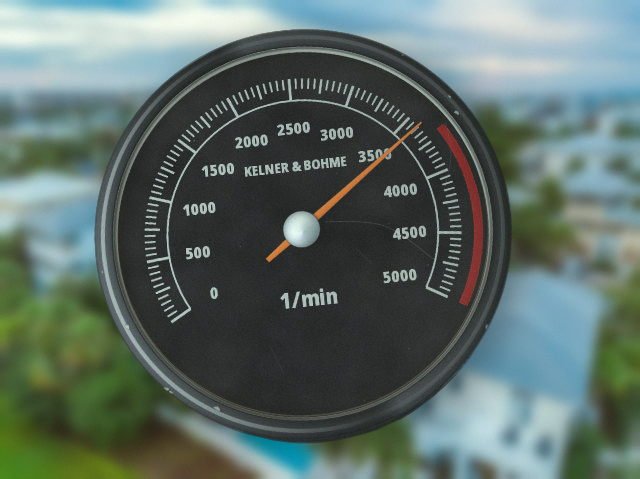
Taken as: 3600
